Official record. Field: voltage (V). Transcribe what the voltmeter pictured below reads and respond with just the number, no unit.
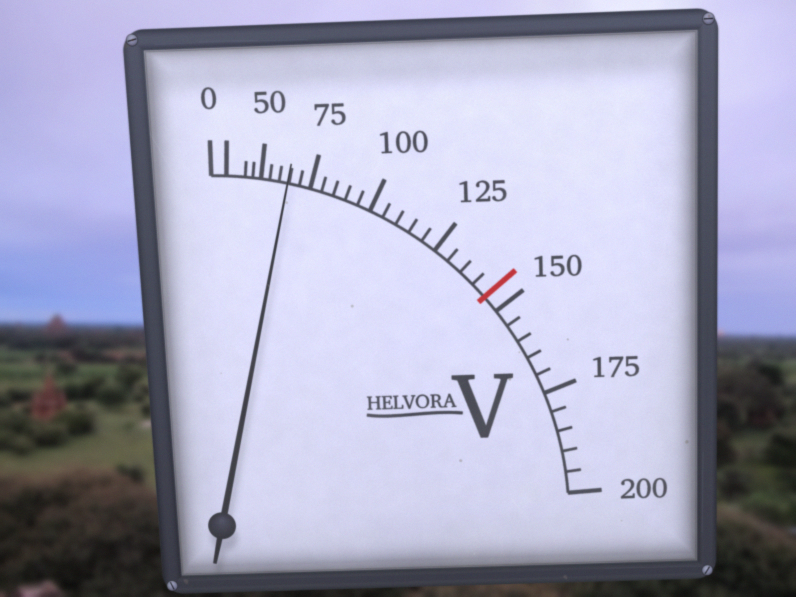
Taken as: 65
